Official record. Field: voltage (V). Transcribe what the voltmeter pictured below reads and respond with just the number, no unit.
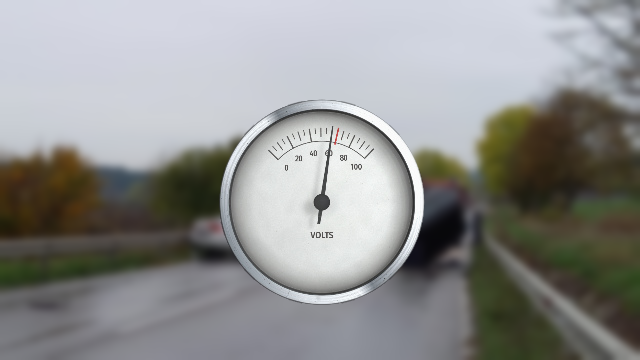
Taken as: 60
